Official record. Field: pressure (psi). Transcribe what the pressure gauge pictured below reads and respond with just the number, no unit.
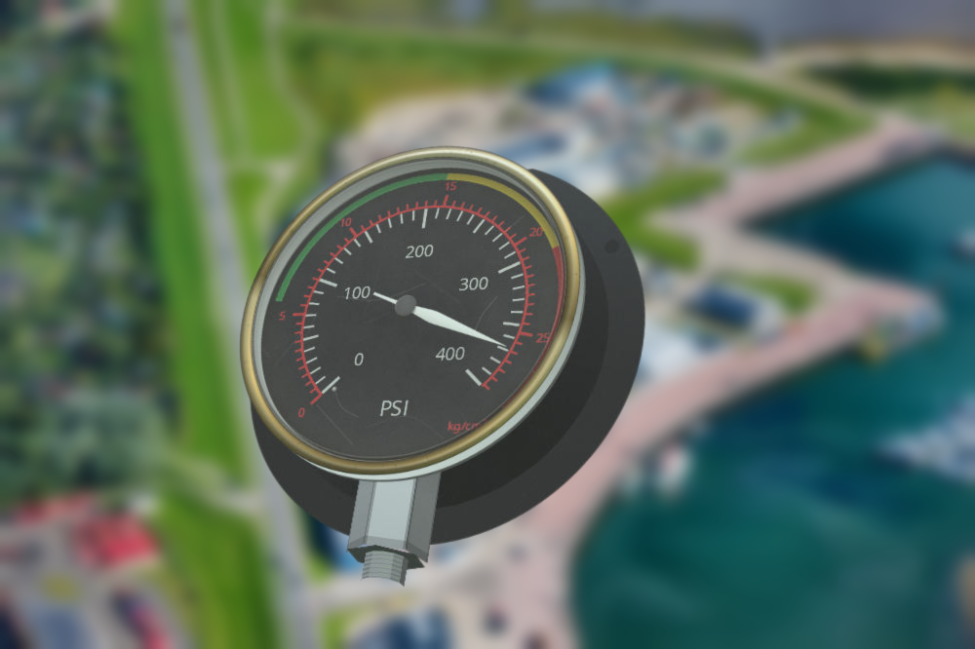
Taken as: 370
